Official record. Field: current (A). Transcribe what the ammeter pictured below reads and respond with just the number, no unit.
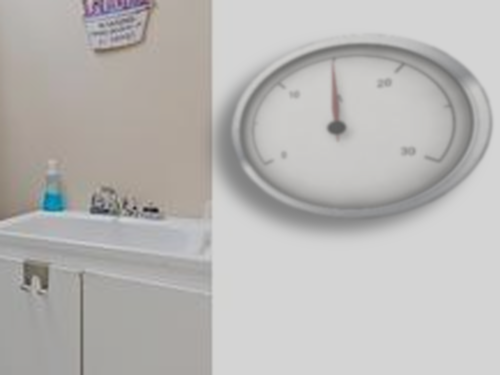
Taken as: 15
